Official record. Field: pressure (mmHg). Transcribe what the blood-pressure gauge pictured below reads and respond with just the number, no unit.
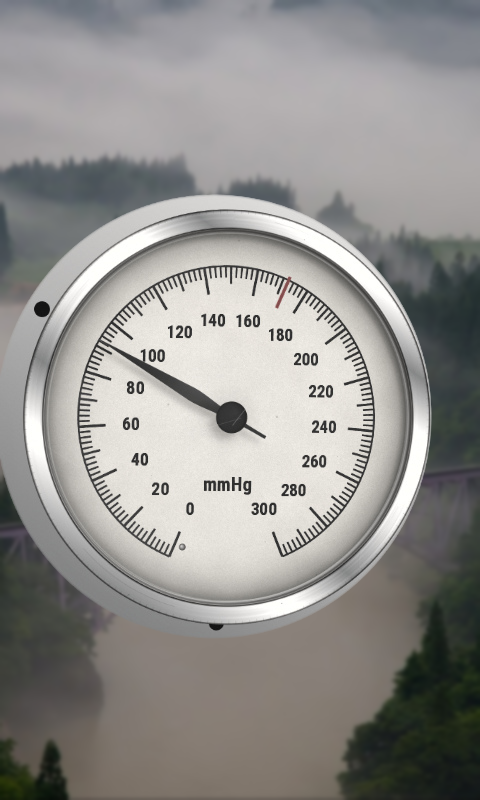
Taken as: 92
